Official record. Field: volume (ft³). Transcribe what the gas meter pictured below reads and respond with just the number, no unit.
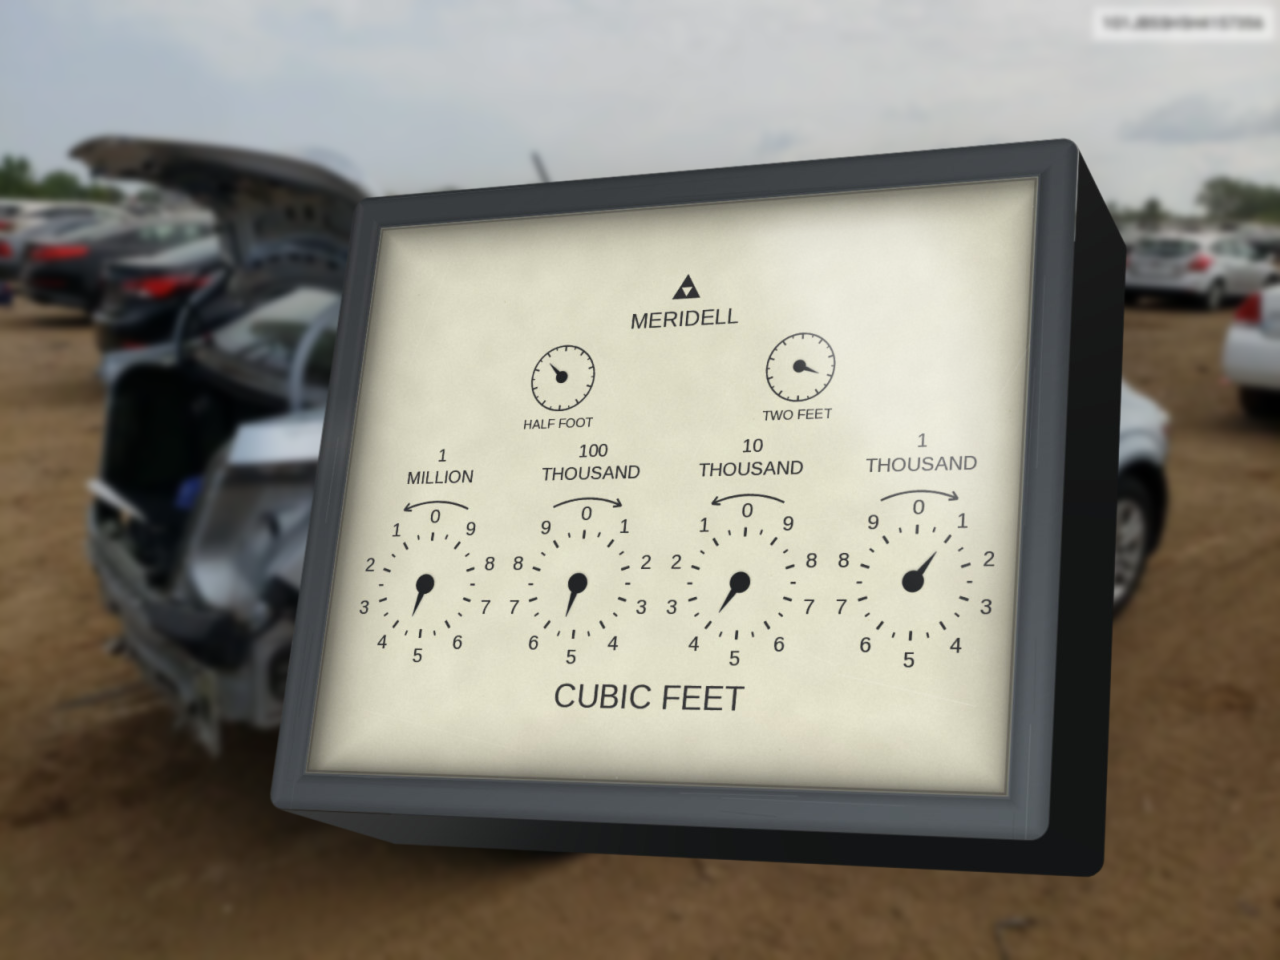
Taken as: 454100
